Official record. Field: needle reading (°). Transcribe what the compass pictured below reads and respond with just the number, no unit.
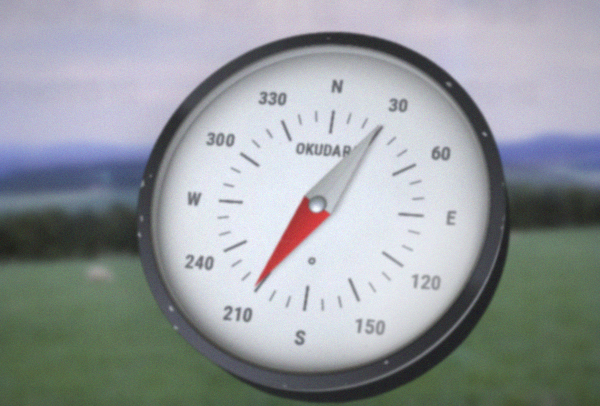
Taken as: 210
